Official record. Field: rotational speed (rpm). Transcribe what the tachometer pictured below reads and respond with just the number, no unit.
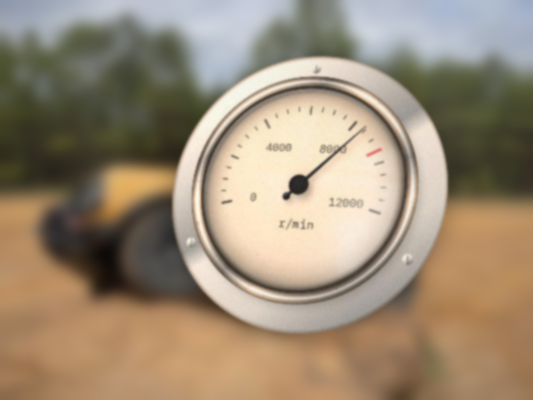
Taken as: 8500
